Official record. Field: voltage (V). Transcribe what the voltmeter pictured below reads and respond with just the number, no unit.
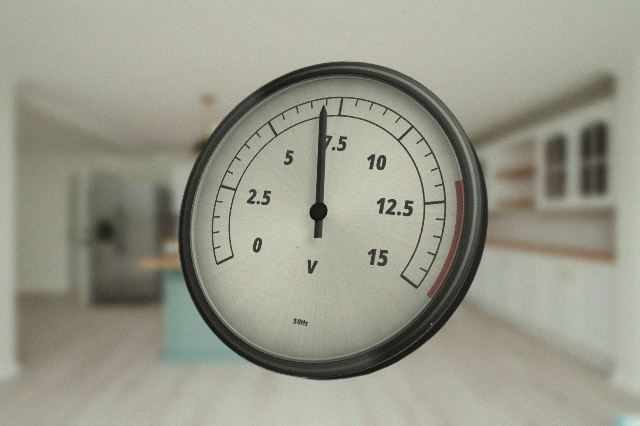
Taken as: 7
